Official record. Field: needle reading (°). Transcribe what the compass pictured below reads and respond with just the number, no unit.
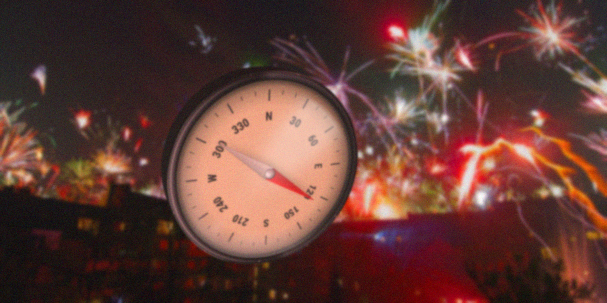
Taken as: 125
